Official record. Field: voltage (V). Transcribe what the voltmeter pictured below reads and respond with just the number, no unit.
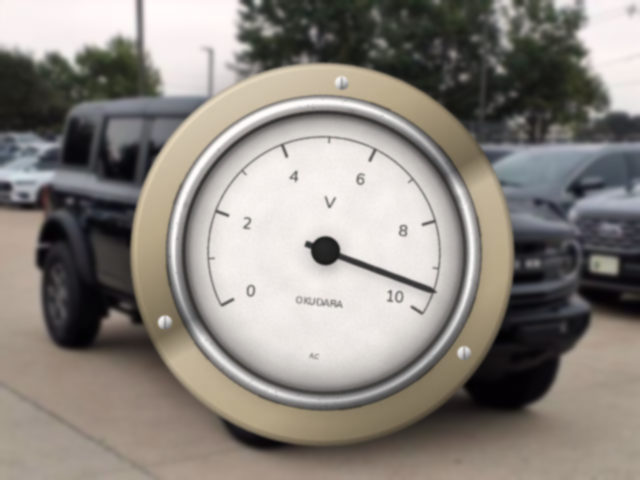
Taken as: 9.5
